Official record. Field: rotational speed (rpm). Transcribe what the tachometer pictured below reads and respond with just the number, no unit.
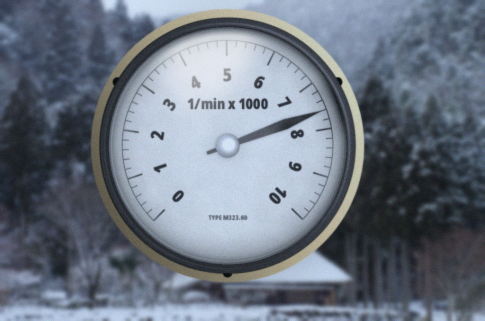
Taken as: 7600
